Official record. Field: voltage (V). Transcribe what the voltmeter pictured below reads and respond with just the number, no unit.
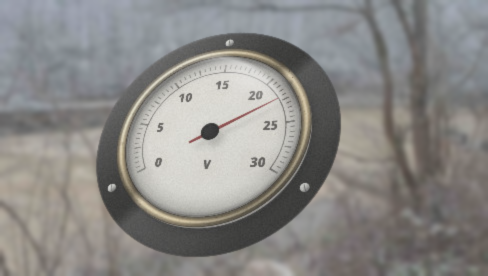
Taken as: 22.5
